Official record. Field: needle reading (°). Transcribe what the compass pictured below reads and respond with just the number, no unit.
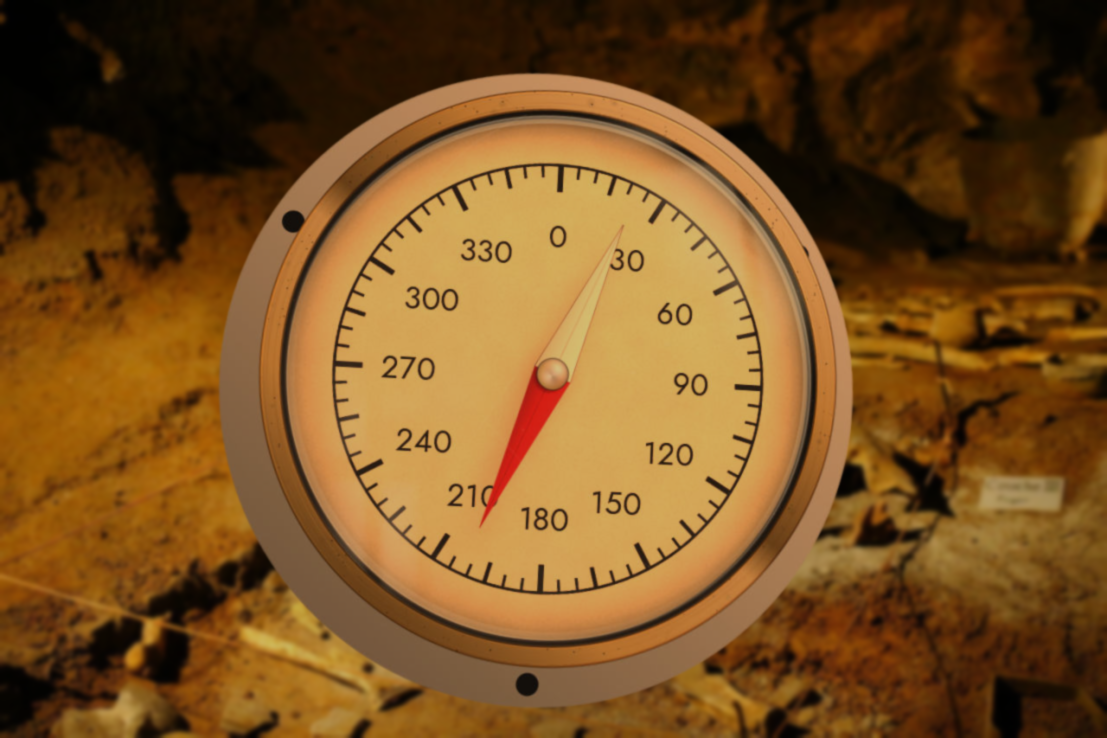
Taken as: 202.5
